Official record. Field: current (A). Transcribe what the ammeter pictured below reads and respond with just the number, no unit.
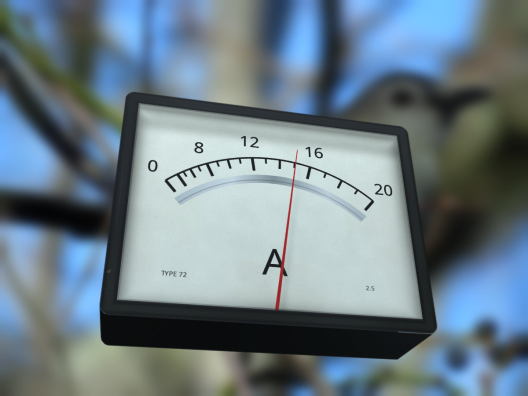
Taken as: 15
